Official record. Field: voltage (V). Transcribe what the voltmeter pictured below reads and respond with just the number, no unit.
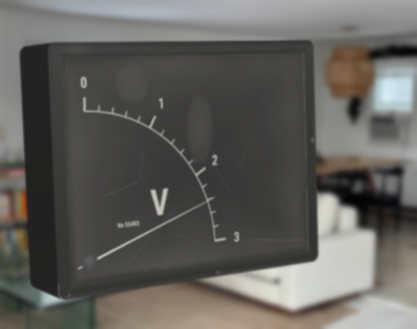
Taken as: 2.4
